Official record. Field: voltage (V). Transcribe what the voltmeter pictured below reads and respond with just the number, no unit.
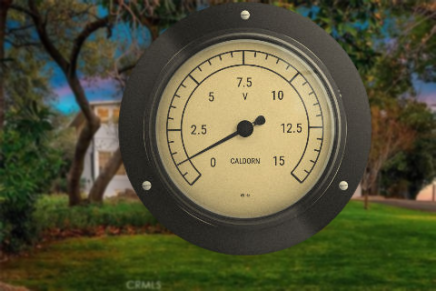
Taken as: 1
